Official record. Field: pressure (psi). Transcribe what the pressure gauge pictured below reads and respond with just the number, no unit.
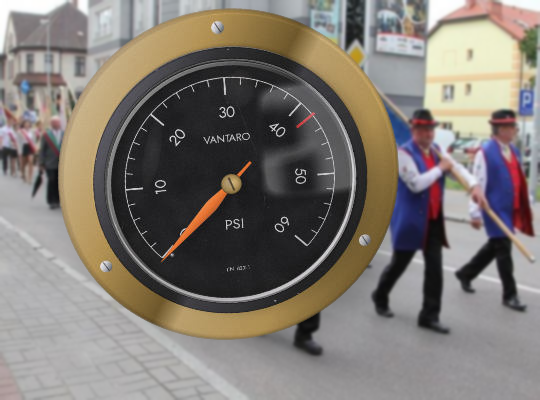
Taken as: 0
